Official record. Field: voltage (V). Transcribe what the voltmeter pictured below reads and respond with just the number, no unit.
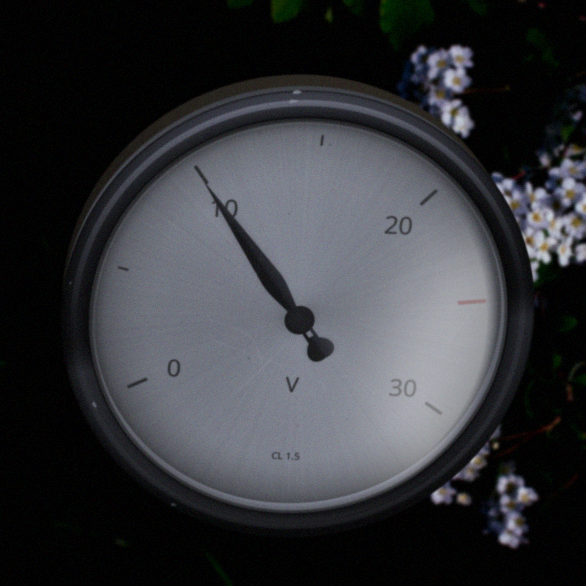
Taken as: 10
